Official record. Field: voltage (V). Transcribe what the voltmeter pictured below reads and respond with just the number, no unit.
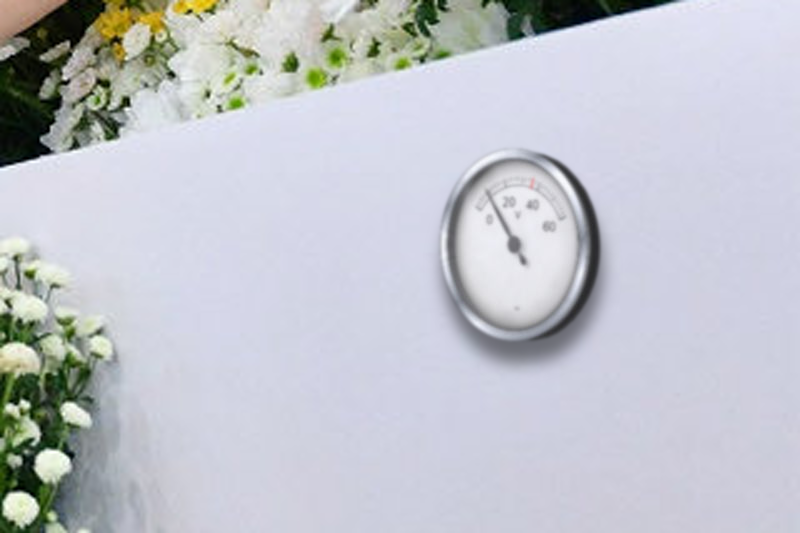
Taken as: 10
